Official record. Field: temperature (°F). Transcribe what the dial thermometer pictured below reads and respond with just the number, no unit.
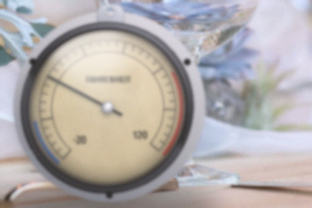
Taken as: 20
